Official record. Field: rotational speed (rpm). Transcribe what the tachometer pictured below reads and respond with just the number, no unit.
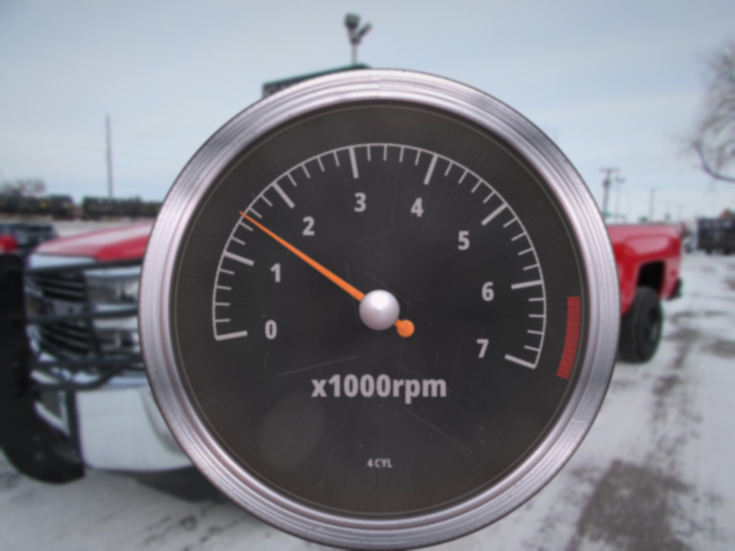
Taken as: 1500
